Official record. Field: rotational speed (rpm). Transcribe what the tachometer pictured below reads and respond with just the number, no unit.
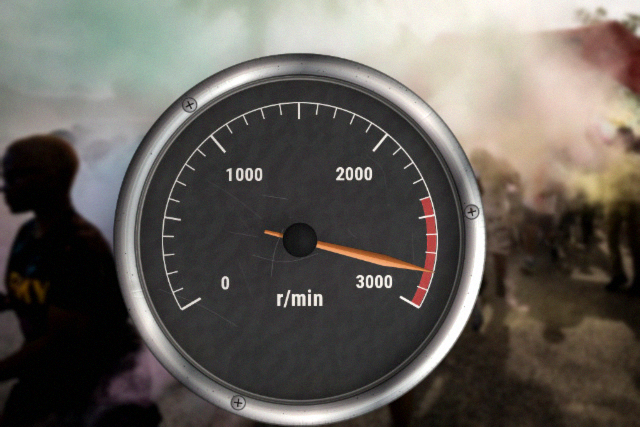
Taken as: 2800
